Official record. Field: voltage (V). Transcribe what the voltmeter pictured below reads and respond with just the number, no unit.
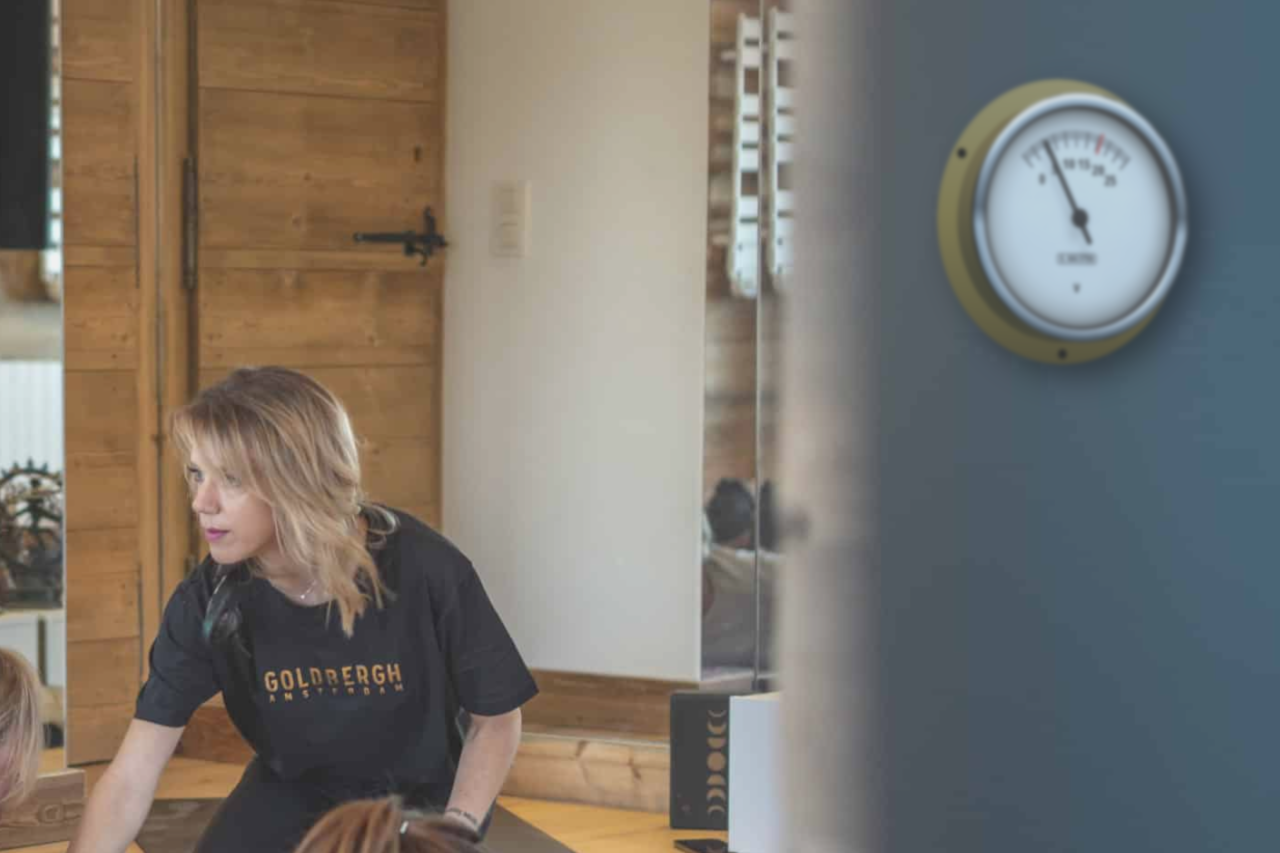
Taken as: 5
